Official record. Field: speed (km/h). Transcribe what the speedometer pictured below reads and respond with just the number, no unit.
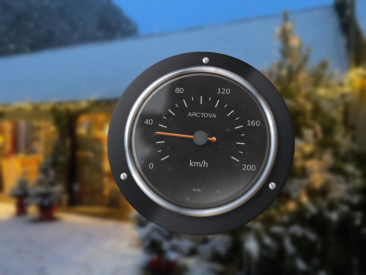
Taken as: 30
